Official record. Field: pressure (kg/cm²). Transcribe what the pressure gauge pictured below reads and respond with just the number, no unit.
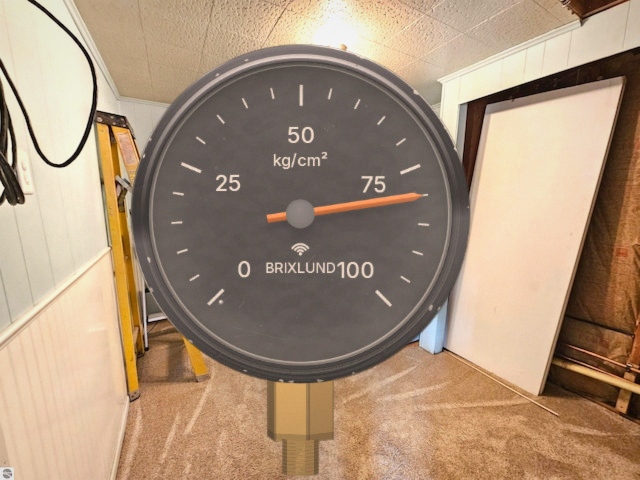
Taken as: 80
